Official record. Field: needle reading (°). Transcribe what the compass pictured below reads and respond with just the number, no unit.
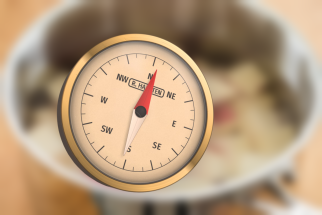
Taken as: 5
